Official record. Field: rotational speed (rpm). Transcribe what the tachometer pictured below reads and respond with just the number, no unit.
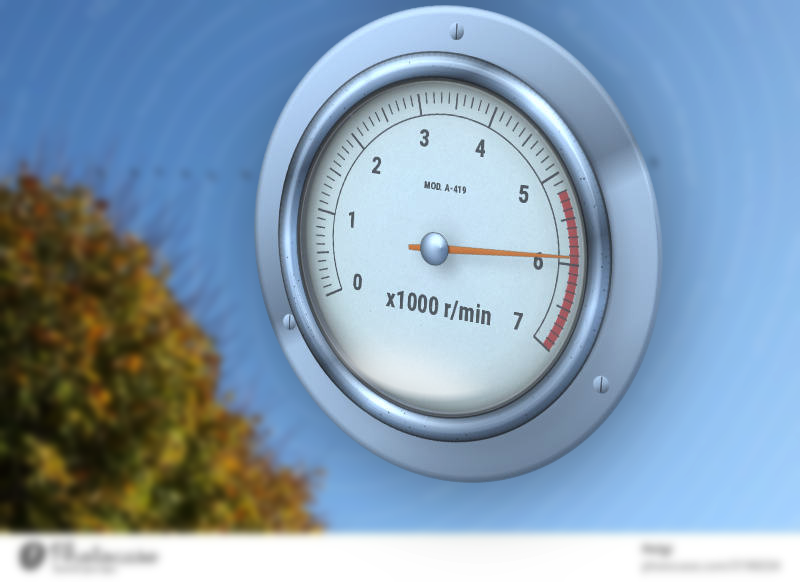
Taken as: 5900
